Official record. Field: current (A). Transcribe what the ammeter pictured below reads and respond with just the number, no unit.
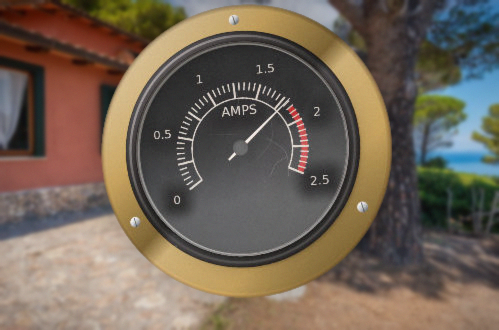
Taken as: 1.8
